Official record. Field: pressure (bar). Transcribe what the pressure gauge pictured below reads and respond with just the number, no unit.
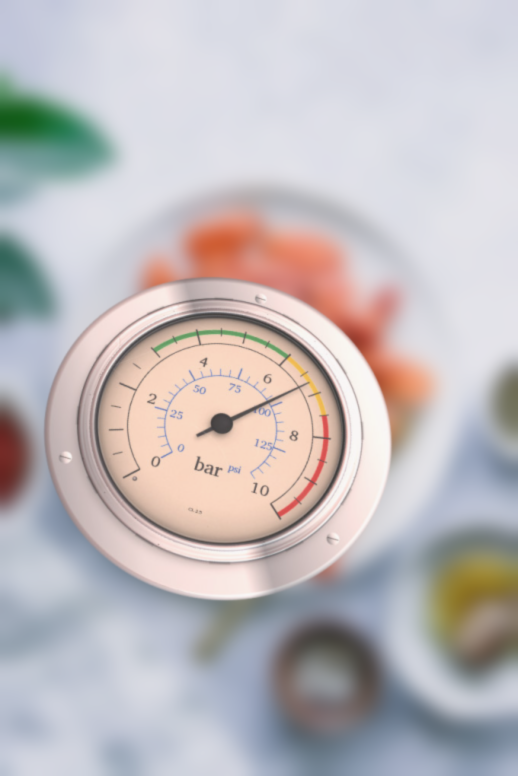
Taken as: 6.75
